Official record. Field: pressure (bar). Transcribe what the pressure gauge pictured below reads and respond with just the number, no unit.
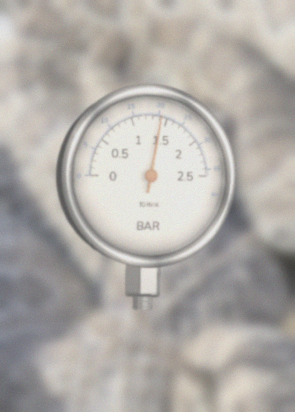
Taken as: 1.4
